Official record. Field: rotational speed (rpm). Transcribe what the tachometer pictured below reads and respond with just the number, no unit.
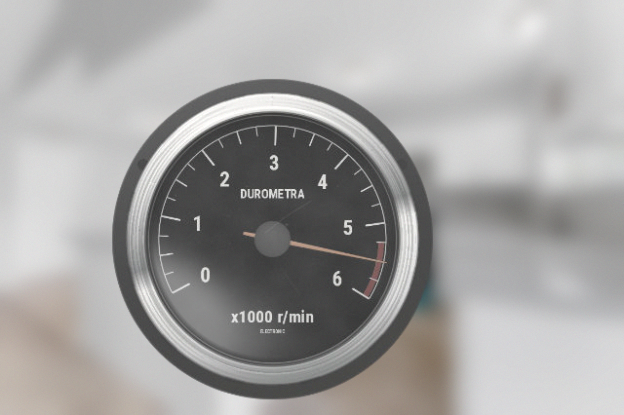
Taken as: 5500
